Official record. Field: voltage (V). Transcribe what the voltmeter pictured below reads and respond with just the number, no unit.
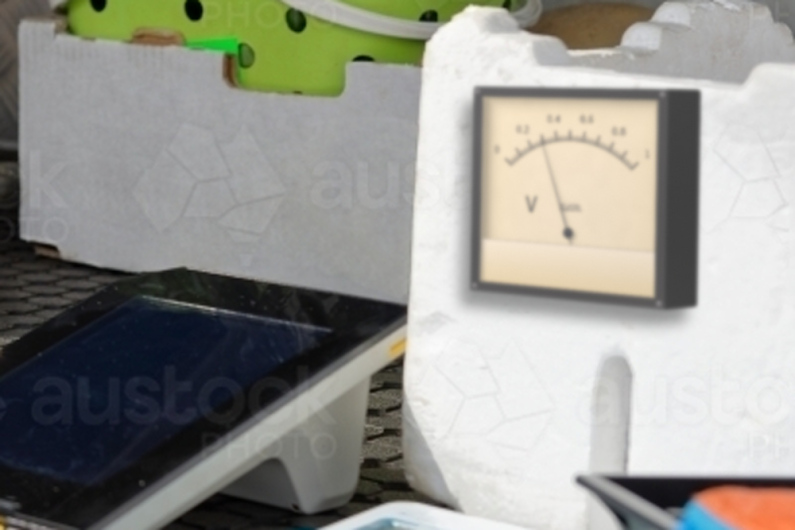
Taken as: 0.3
